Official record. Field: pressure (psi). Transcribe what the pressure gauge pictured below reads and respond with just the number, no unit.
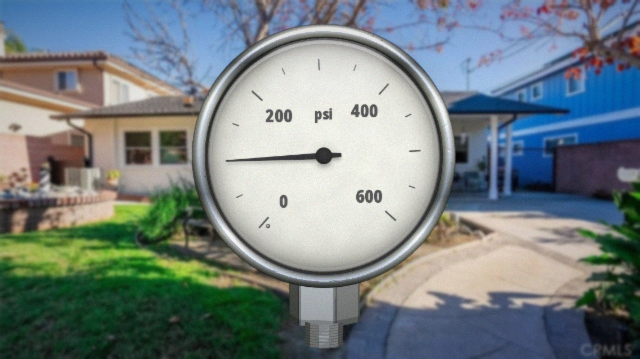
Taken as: 100
